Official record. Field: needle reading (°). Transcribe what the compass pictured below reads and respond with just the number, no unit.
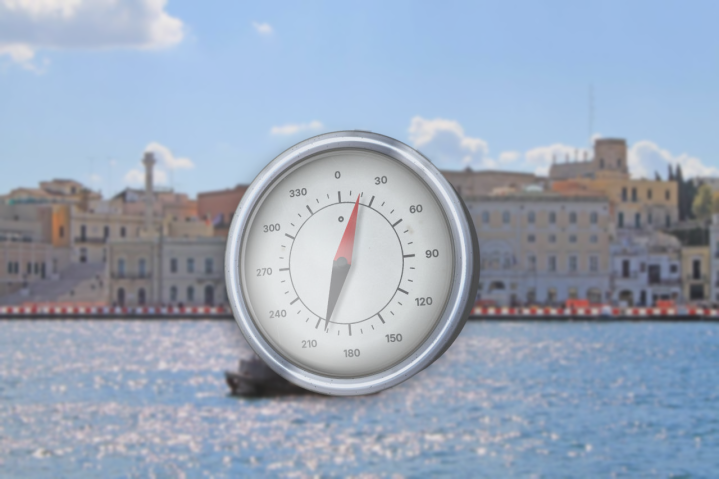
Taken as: 20
